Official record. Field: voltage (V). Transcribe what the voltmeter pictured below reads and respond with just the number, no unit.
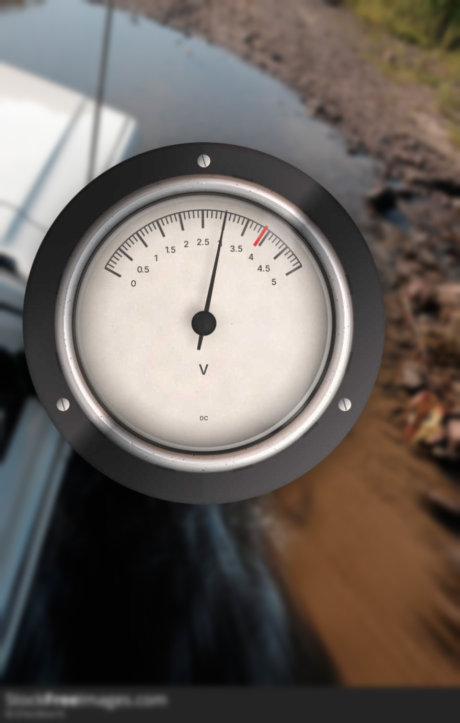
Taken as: 3
